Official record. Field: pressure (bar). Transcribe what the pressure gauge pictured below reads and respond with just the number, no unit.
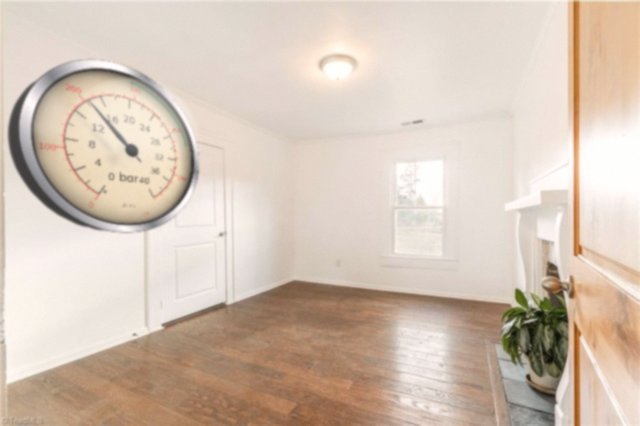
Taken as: 14
